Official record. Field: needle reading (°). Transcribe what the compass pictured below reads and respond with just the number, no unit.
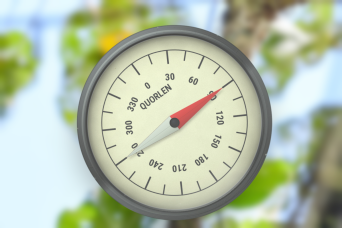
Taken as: 90
